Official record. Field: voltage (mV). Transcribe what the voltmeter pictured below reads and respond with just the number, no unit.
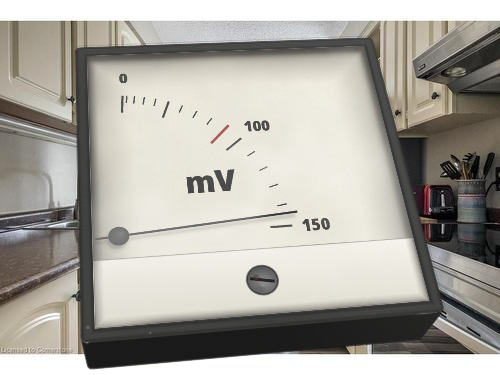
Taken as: 145
